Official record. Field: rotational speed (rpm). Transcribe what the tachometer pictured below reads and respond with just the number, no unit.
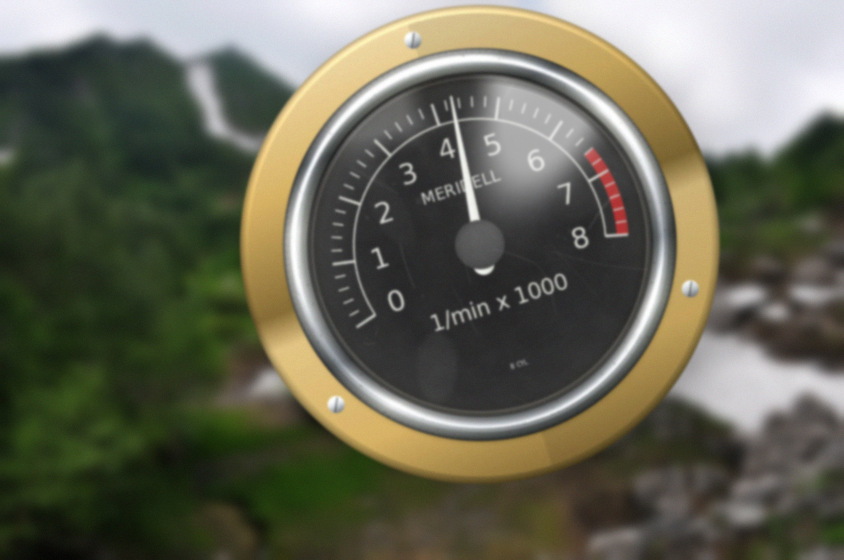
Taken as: 4300
